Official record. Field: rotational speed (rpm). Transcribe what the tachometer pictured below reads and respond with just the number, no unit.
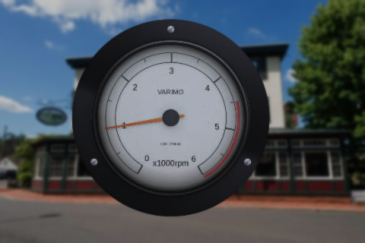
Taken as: 1000
